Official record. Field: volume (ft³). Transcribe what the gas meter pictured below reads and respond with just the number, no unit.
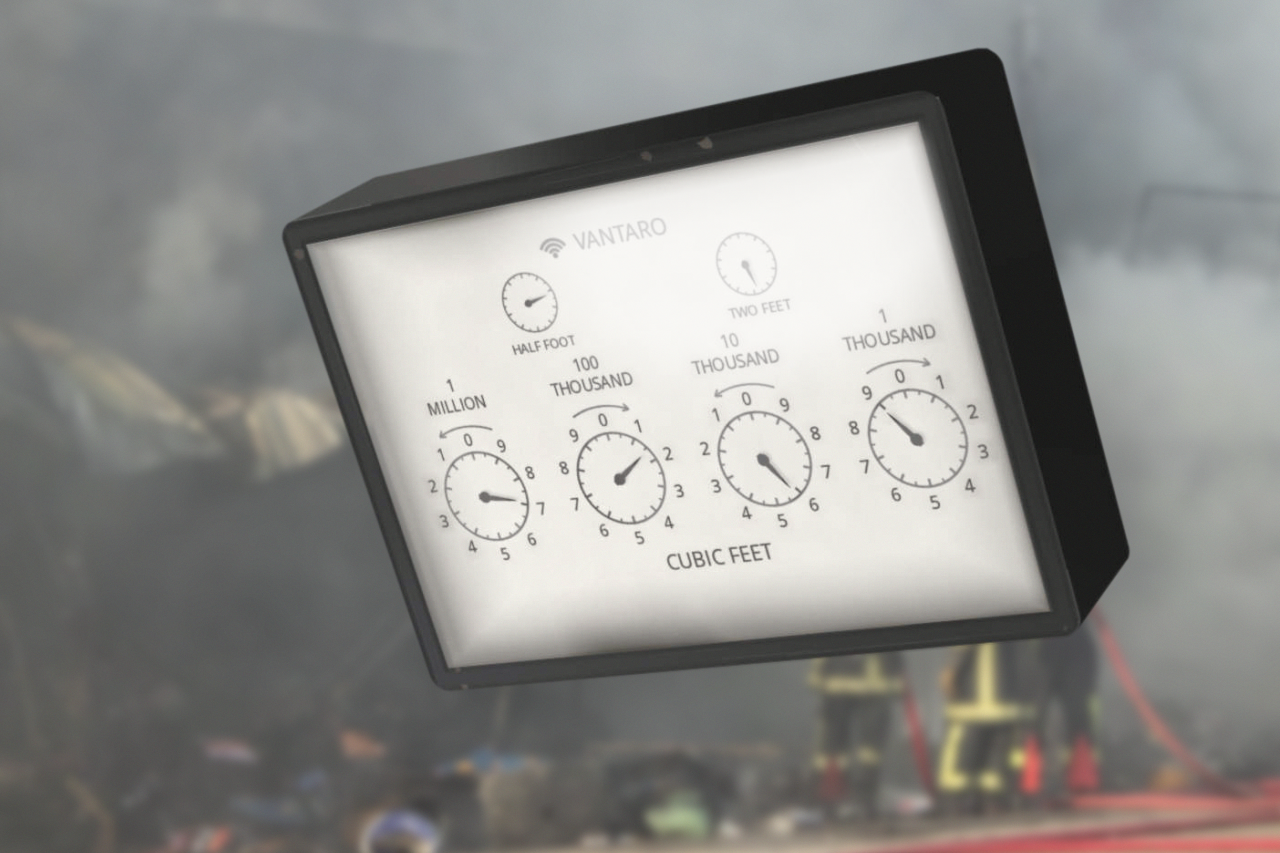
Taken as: 715900
